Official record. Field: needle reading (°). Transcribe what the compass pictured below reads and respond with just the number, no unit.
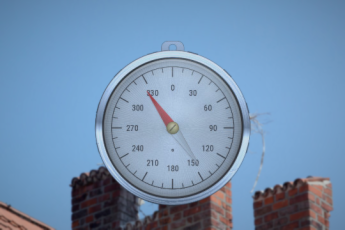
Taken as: 325
